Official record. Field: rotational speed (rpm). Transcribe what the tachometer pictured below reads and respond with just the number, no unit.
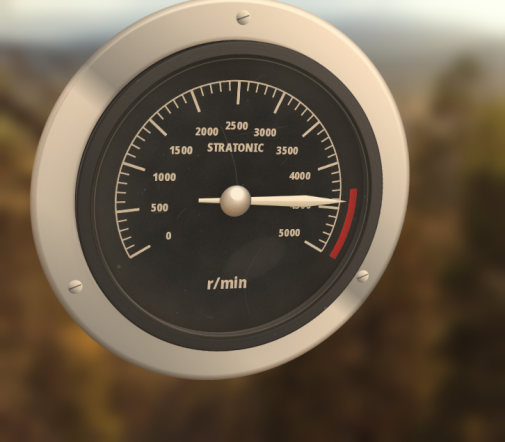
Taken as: 4400
